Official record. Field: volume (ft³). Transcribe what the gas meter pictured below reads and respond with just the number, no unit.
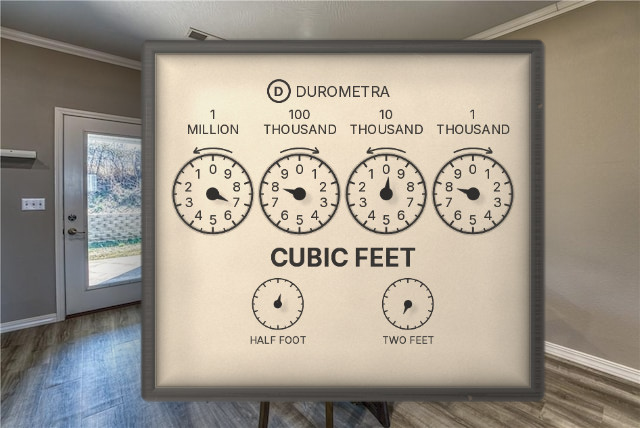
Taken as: 679800
